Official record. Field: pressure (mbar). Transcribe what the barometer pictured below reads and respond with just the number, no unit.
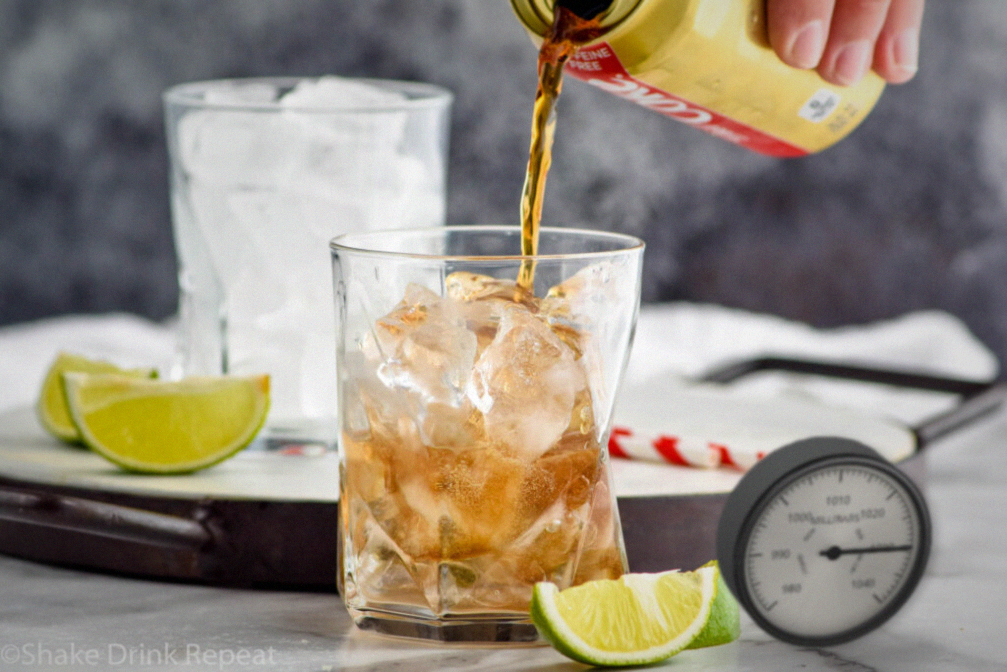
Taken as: 1030
